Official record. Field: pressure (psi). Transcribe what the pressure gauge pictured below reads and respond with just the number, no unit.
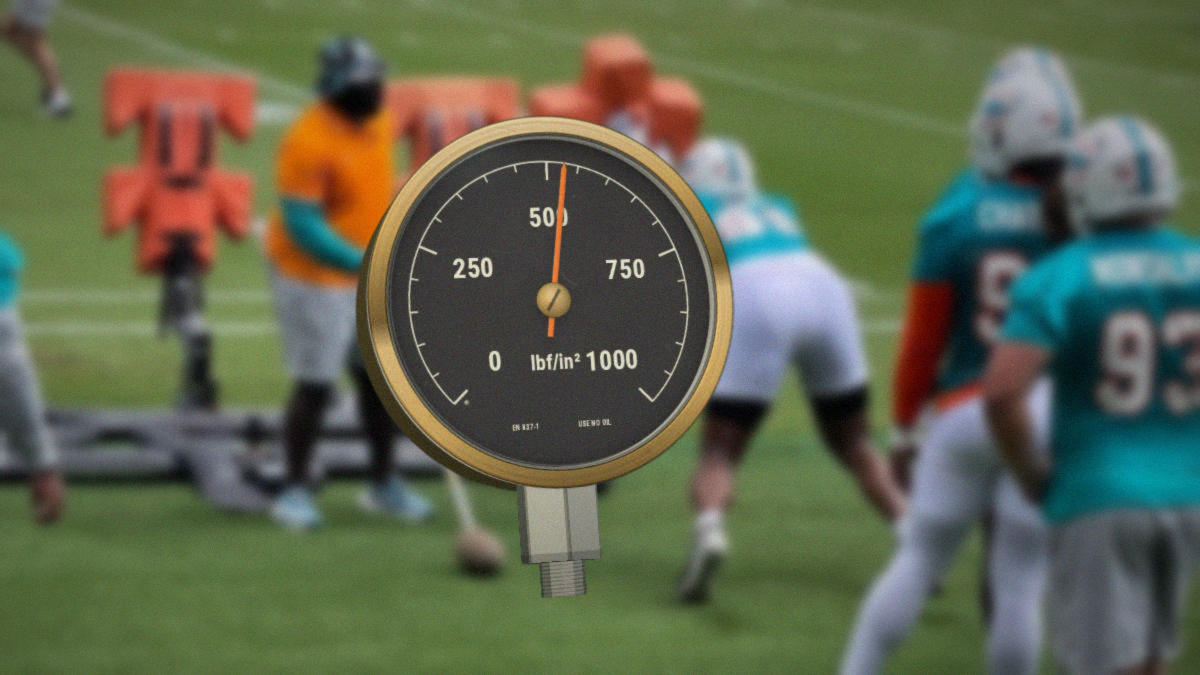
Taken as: 525
